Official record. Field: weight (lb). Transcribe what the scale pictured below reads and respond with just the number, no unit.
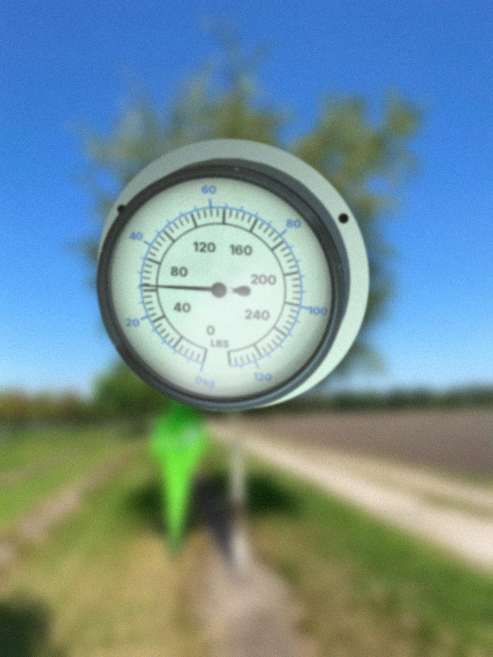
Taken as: 64
